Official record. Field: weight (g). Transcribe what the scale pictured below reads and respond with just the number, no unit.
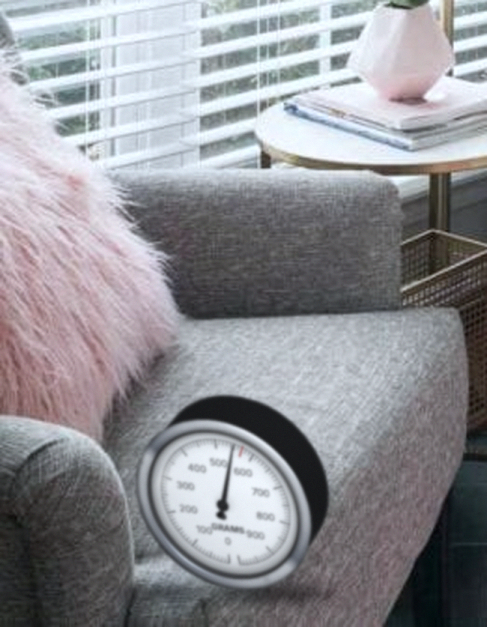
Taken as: 550
